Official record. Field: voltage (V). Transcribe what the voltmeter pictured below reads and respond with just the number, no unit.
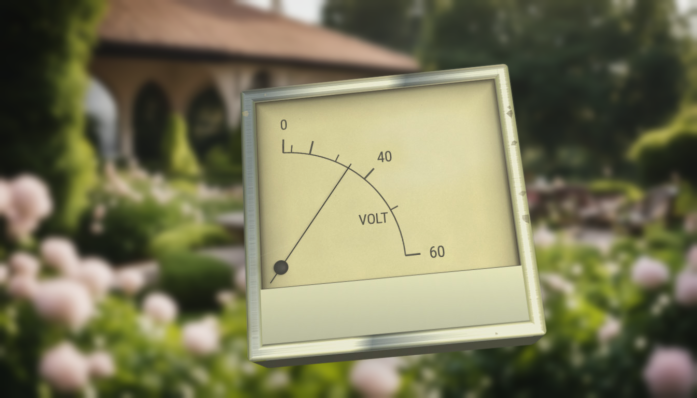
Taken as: 35
